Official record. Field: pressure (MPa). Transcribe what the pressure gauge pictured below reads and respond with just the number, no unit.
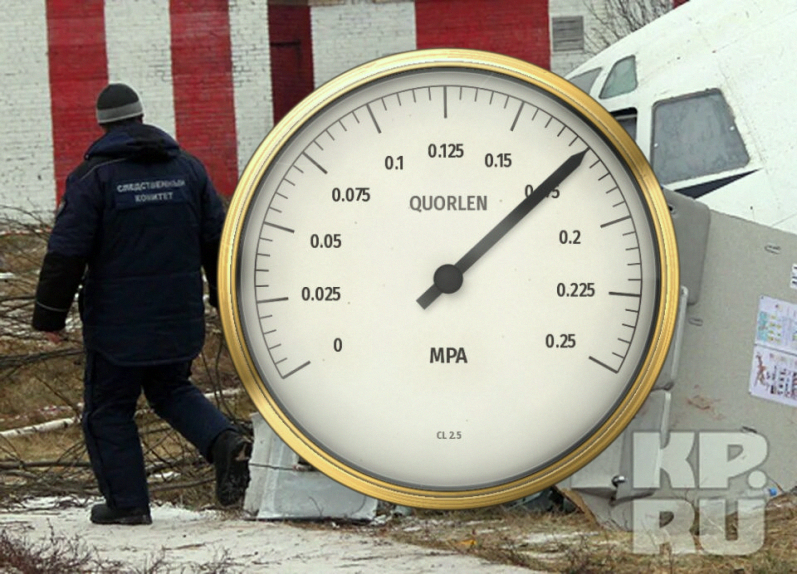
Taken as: 0.175
